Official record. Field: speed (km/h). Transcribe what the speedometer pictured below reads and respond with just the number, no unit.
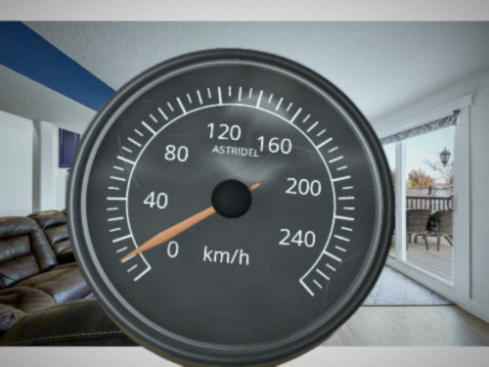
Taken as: 10
